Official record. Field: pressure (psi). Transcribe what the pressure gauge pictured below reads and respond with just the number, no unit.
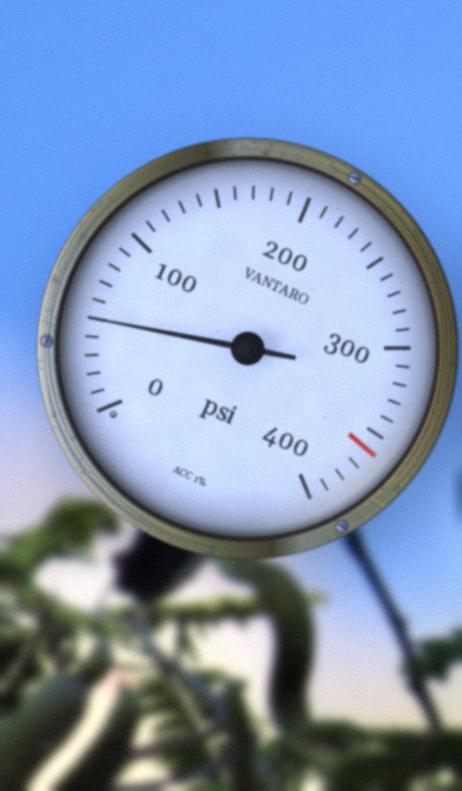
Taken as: 50
